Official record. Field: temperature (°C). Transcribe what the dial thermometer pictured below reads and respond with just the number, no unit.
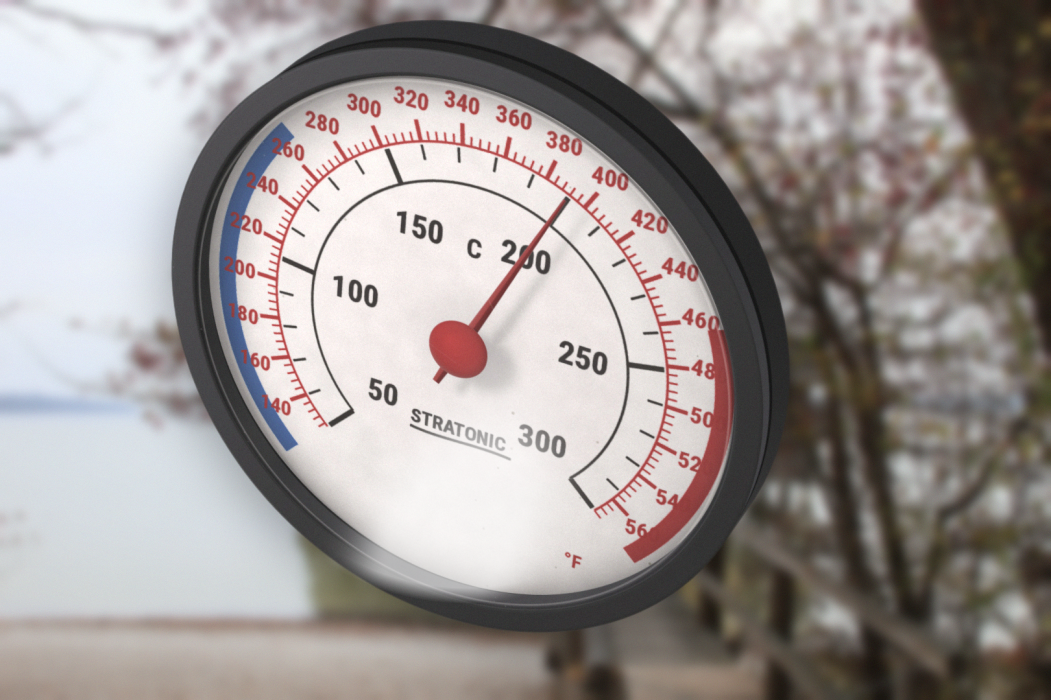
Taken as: 200
